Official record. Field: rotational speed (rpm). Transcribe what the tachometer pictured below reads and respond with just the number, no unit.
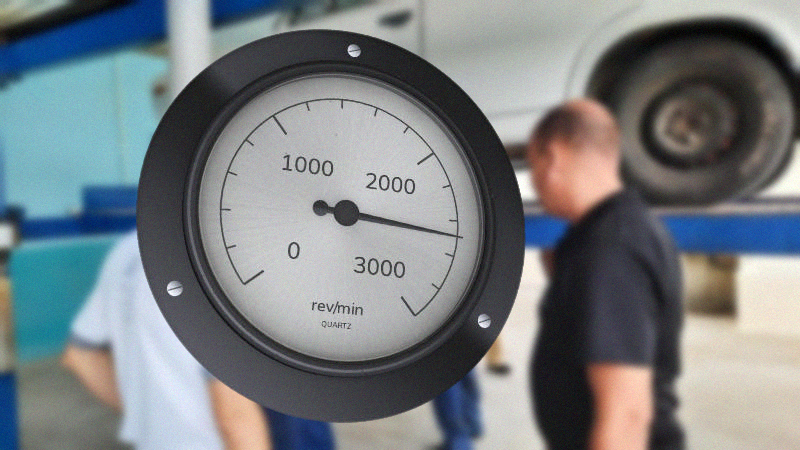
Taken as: 2500
